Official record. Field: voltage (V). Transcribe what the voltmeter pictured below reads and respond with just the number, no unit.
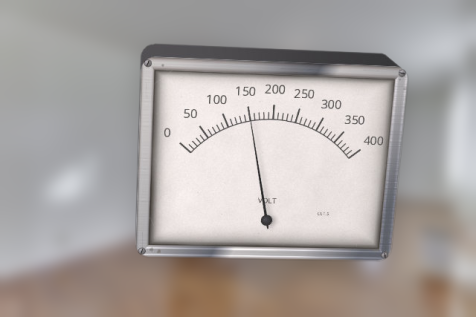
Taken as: 150
